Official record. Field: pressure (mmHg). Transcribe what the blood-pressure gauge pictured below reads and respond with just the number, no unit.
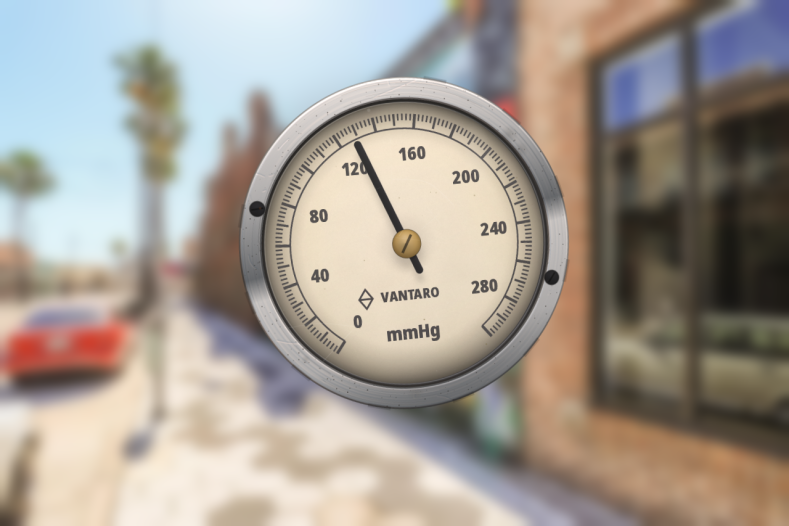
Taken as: 128
